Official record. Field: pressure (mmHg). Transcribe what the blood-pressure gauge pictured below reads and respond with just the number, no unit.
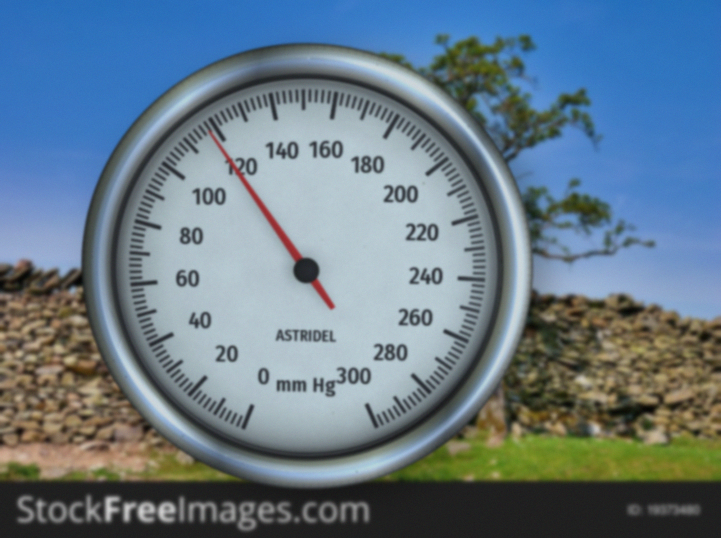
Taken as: 118
